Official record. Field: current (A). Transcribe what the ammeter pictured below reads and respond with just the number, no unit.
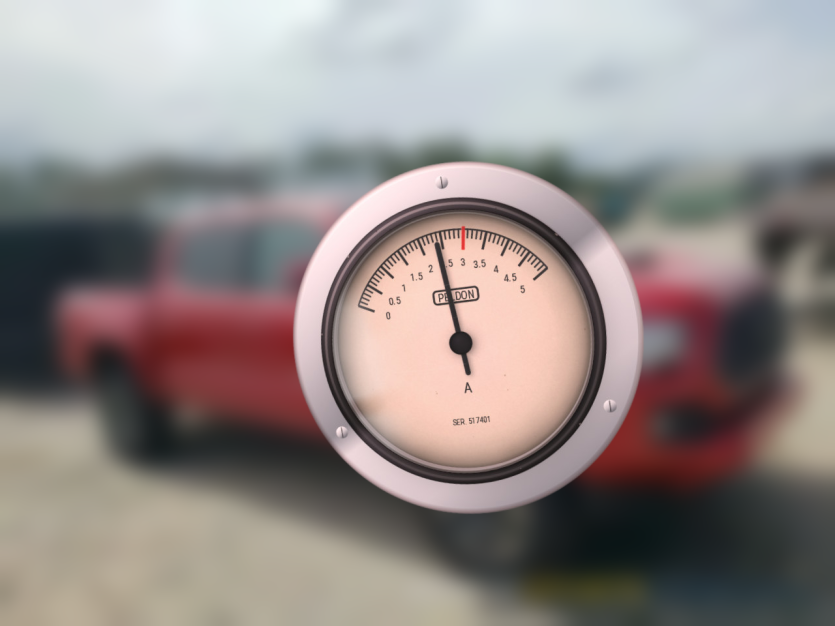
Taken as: 2.4
